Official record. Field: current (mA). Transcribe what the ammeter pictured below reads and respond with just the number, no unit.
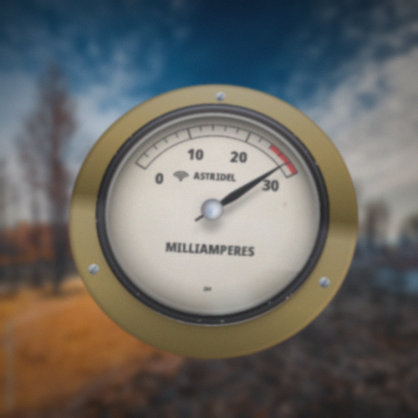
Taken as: 28
